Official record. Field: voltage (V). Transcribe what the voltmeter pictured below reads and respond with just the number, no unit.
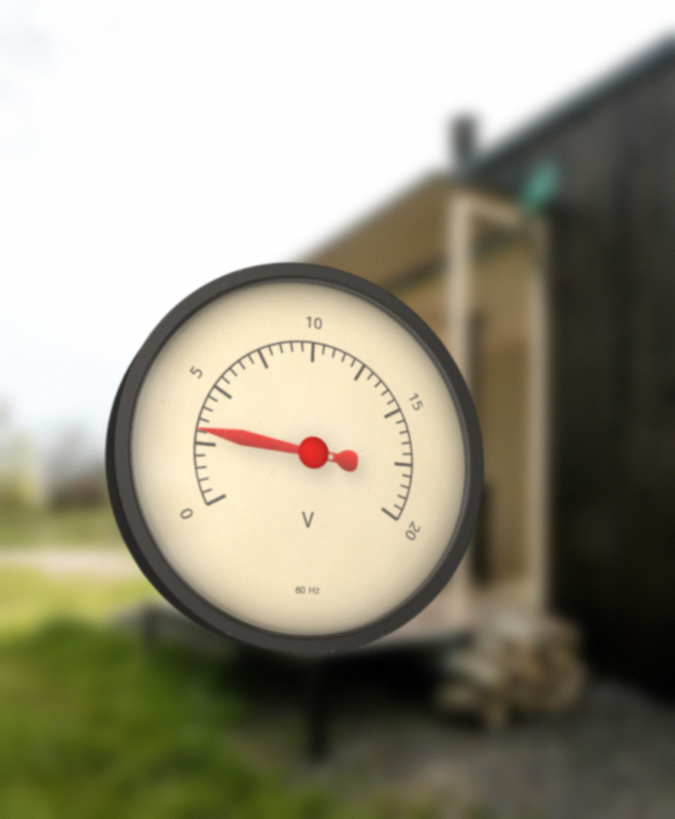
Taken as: 3
